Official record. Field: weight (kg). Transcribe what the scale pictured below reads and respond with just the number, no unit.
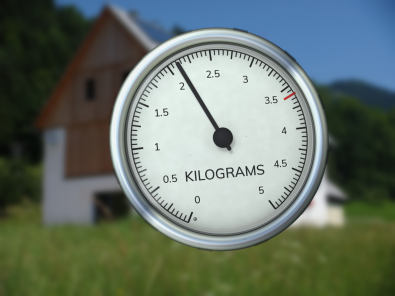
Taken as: 2.1
